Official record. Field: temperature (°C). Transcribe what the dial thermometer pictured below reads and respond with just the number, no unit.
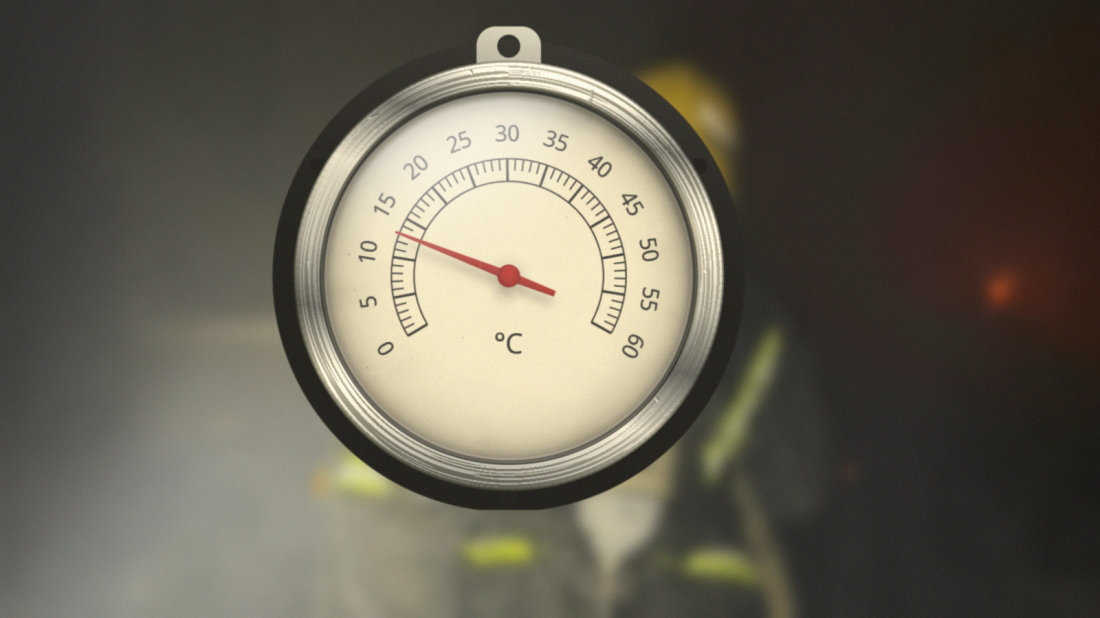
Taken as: 13
